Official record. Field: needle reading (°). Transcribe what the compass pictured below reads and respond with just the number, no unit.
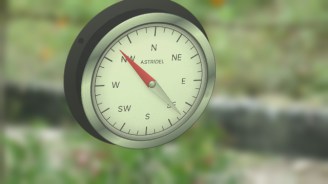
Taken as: 315
